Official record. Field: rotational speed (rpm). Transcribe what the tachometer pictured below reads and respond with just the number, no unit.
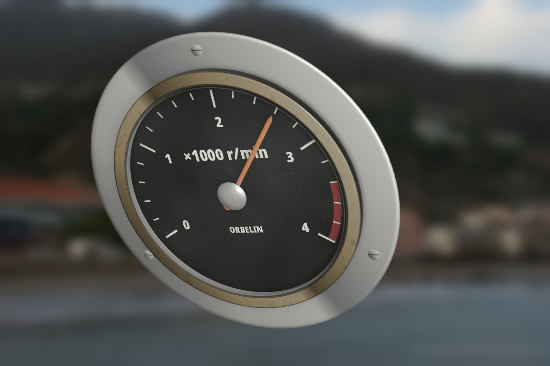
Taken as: 2600
